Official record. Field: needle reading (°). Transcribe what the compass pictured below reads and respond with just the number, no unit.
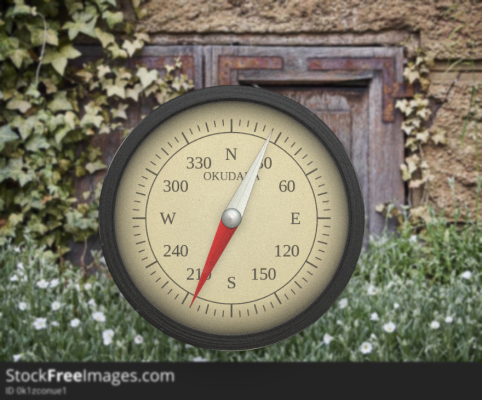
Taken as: 205
